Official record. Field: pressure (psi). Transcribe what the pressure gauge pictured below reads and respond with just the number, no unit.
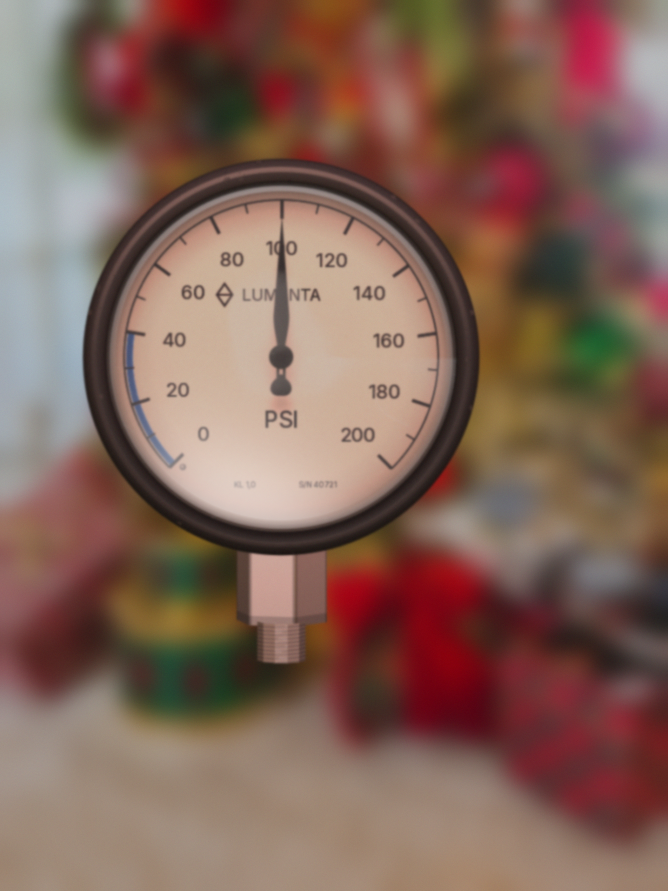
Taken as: 100
